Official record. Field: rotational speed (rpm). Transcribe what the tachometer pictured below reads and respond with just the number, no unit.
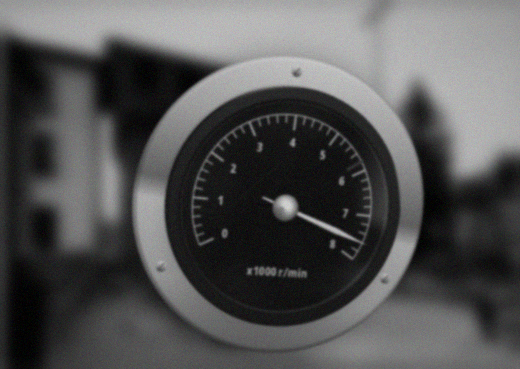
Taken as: 7600
